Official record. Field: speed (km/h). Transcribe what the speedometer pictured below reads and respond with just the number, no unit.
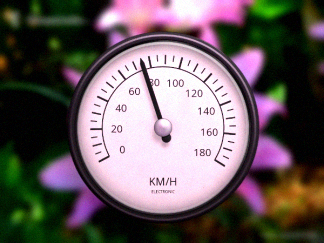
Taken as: 75
